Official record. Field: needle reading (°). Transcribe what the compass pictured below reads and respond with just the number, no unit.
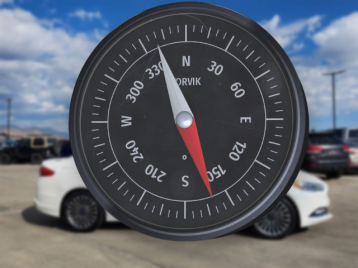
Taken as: 160
